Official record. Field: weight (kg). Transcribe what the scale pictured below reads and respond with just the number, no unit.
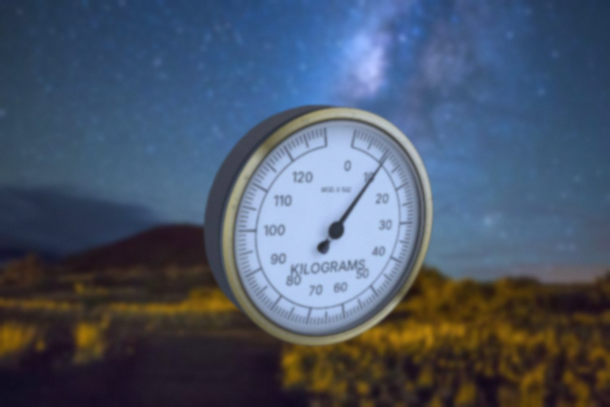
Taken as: 10
